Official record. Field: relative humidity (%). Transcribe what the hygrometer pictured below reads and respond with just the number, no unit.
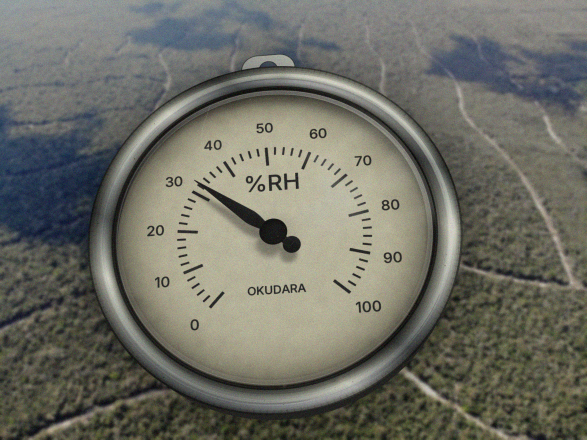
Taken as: 32
